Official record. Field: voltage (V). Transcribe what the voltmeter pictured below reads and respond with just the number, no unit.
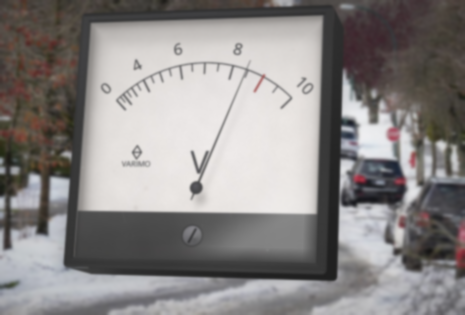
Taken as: 8.5
